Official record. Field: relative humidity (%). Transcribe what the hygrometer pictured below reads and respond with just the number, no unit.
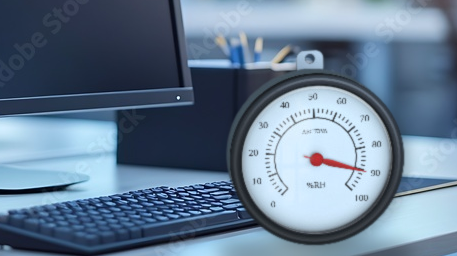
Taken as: 90
